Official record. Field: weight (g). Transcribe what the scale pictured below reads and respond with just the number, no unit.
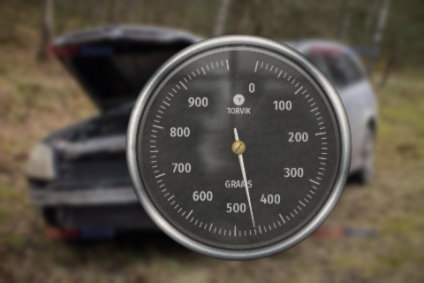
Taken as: 460
